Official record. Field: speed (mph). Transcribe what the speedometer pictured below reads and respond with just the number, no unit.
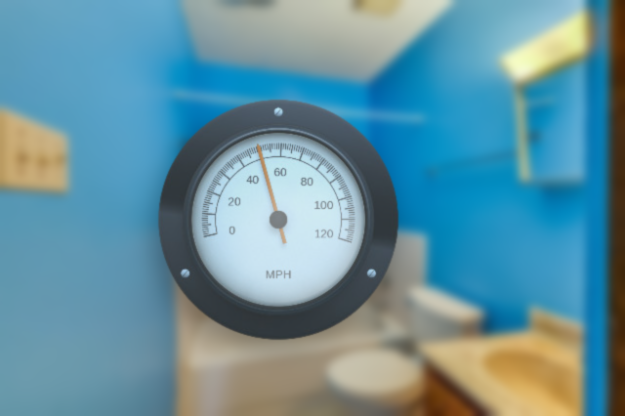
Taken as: 50
